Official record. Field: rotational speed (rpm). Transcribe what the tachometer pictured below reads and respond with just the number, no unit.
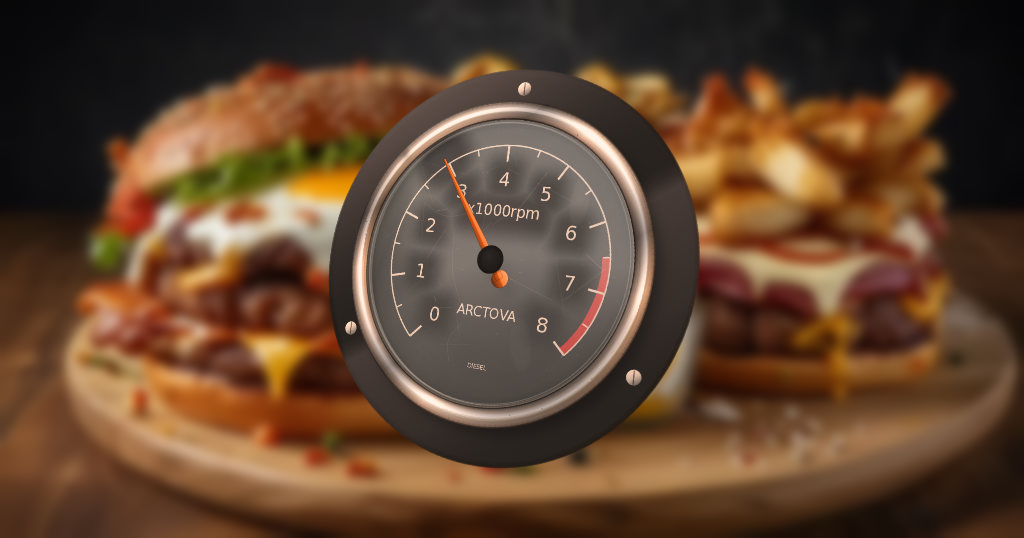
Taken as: 3000
